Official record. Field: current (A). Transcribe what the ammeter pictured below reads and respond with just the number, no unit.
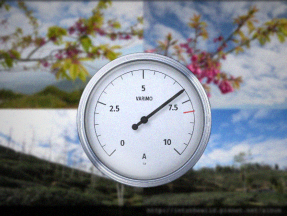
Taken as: 7
